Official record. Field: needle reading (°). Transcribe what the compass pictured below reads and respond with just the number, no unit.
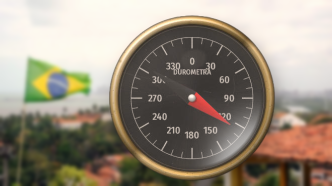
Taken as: 125
